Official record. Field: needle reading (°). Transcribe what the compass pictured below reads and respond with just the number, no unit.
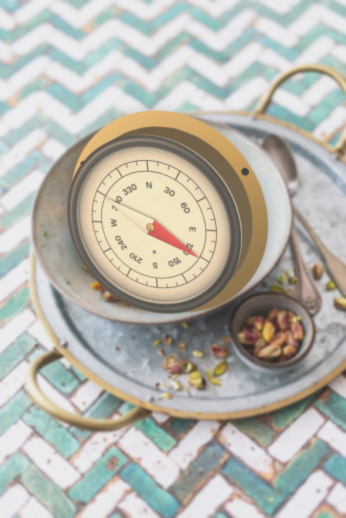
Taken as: 120
